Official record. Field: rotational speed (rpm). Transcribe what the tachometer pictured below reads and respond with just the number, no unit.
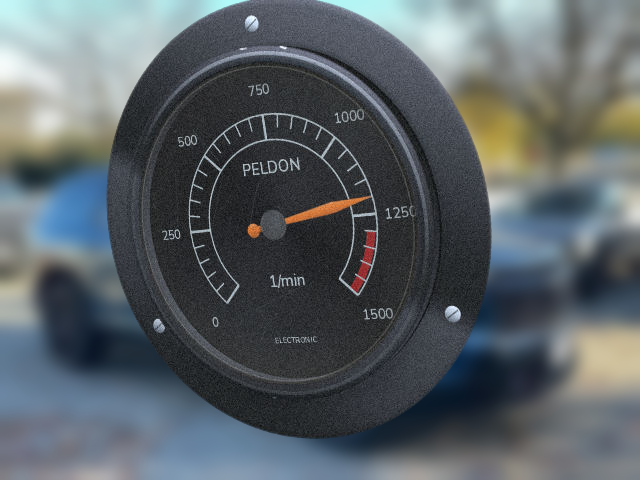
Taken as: 1200
